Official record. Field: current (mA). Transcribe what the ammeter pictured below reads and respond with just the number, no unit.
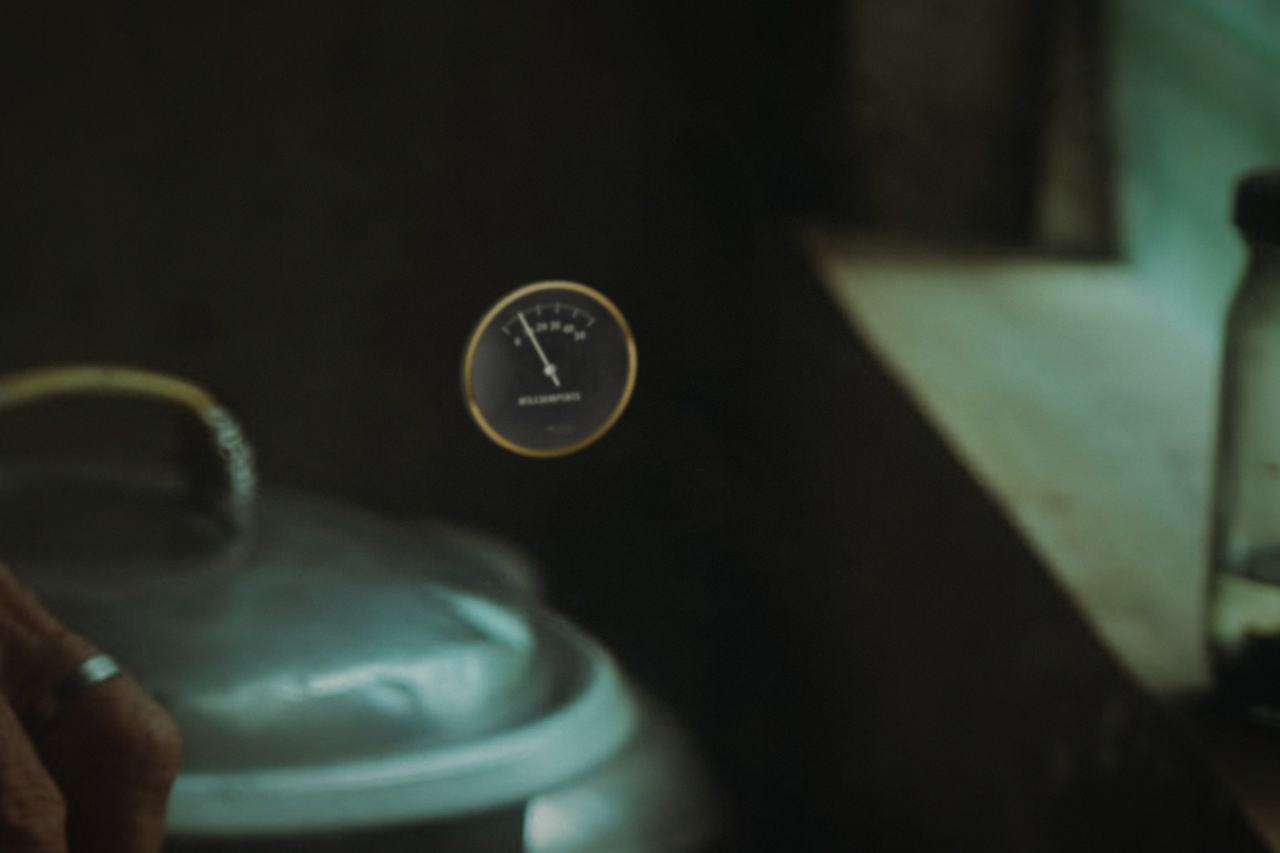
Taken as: 10
